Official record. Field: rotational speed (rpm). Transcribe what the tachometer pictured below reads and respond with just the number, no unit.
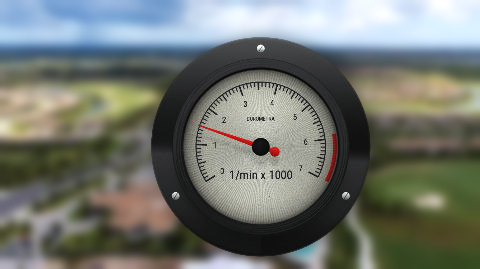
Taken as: 1500
